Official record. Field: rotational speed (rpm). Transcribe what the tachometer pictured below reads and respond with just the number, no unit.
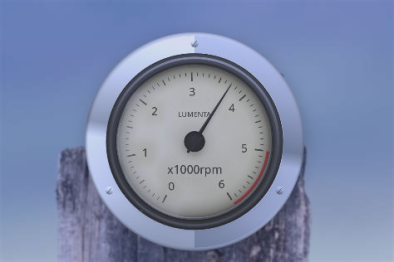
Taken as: 3700
